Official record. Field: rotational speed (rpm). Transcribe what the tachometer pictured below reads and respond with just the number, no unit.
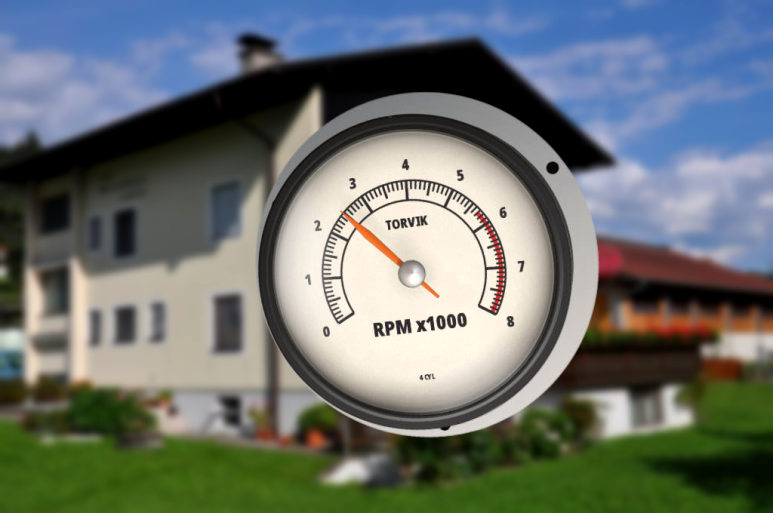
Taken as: 2500
